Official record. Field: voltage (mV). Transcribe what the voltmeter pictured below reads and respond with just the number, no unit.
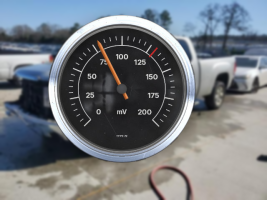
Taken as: 80
